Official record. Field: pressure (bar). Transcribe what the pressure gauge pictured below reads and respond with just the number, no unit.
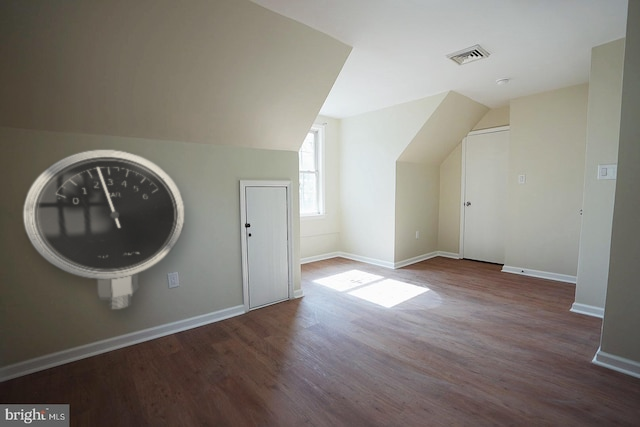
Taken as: 2.5
